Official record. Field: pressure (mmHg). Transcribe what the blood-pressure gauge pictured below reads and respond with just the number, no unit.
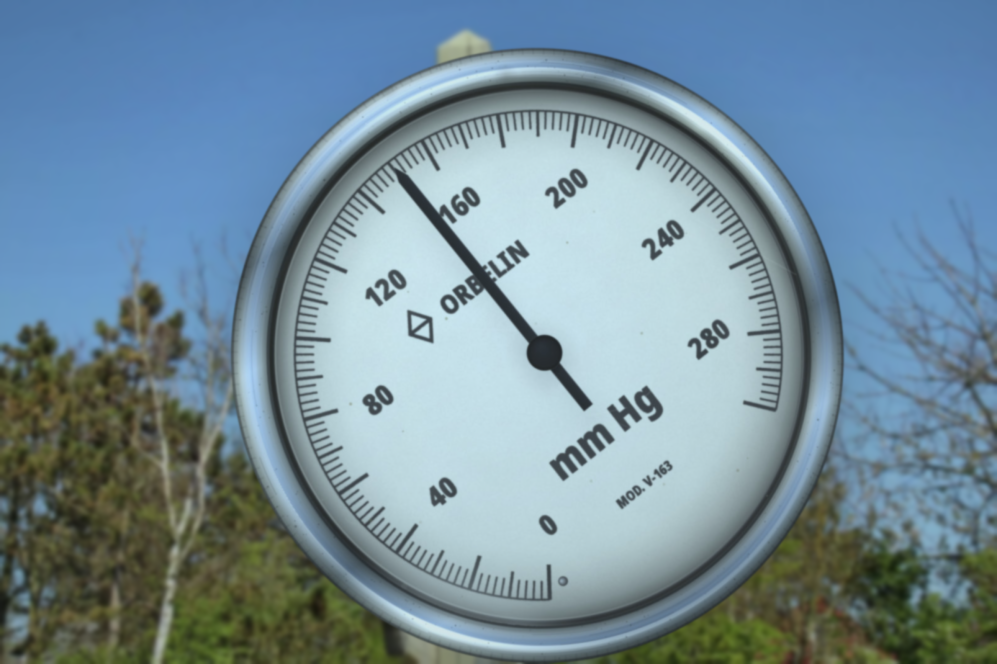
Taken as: 150
